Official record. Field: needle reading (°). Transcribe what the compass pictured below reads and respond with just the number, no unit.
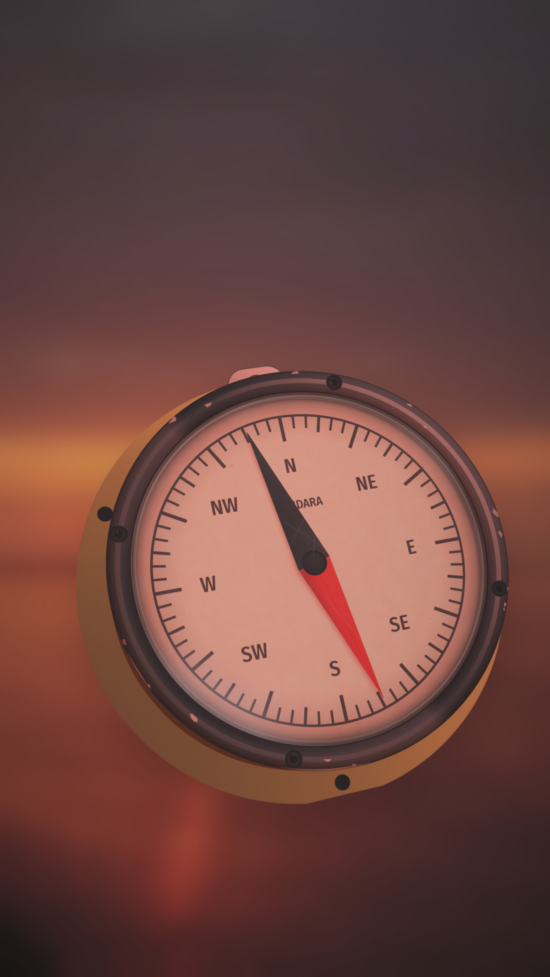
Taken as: 165
